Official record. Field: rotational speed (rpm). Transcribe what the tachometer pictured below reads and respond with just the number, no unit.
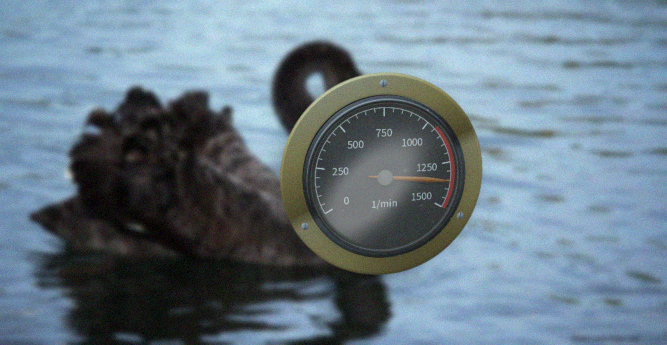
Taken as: 1350
